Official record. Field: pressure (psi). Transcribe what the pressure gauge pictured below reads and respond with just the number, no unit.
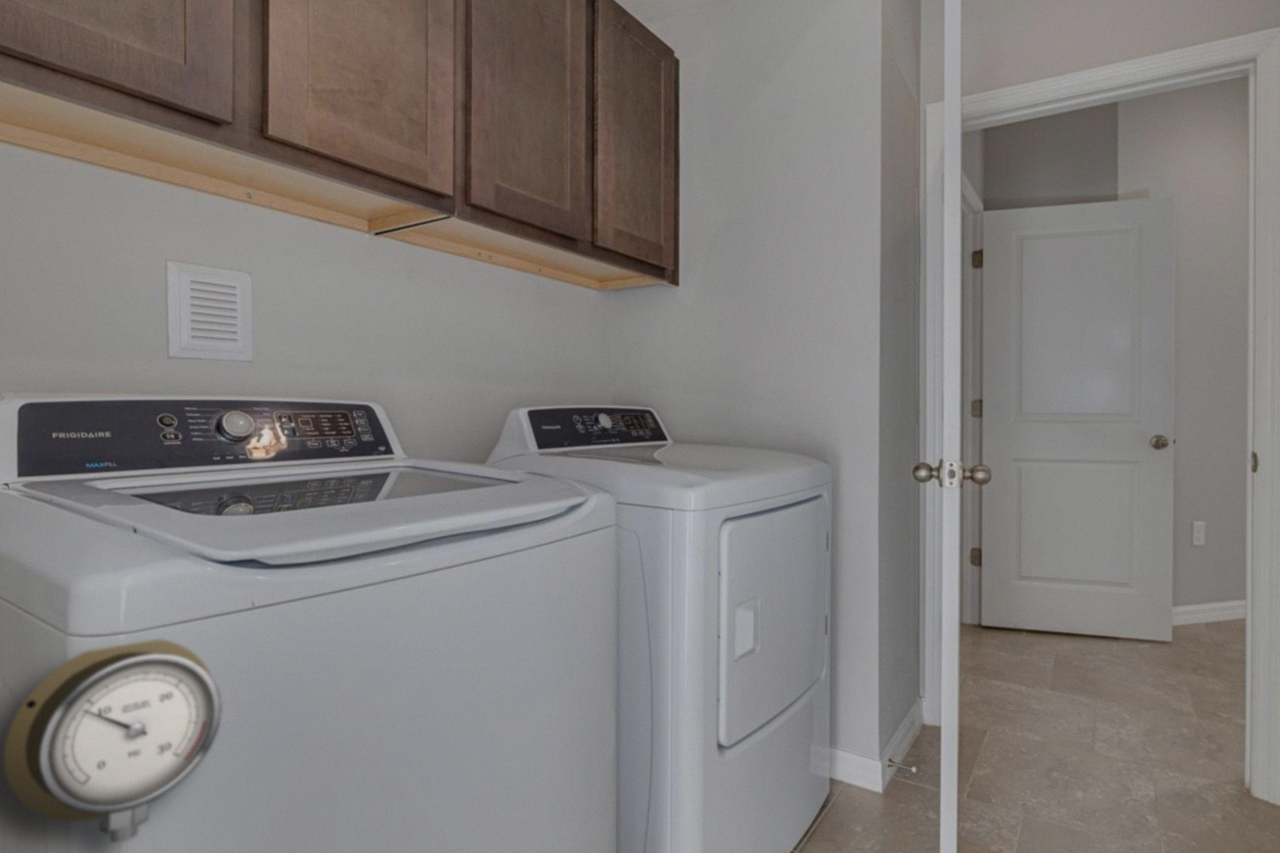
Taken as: 9
